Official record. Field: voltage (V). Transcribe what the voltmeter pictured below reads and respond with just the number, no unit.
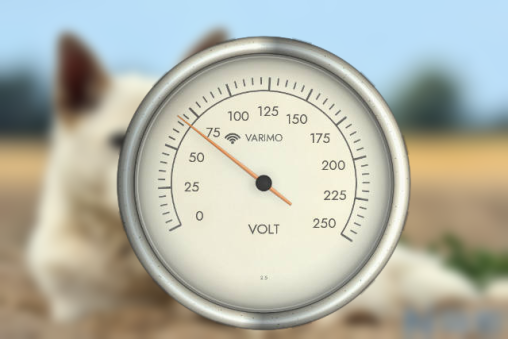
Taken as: 67.5
